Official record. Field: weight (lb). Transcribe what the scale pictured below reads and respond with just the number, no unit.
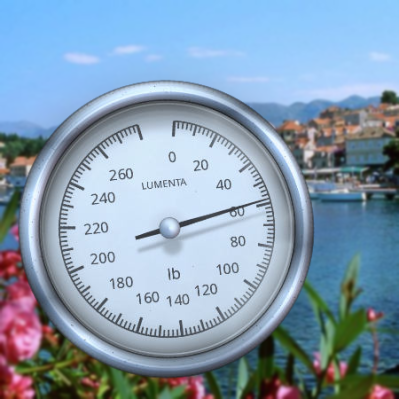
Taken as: 58
